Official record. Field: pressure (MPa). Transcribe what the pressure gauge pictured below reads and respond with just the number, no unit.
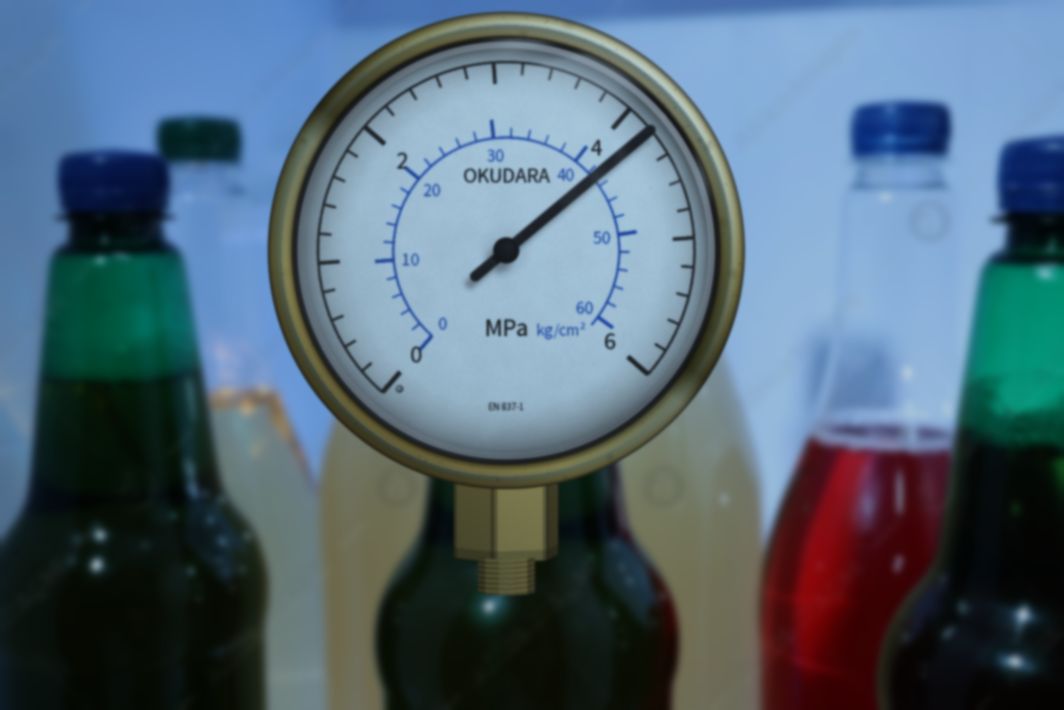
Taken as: 4.2
